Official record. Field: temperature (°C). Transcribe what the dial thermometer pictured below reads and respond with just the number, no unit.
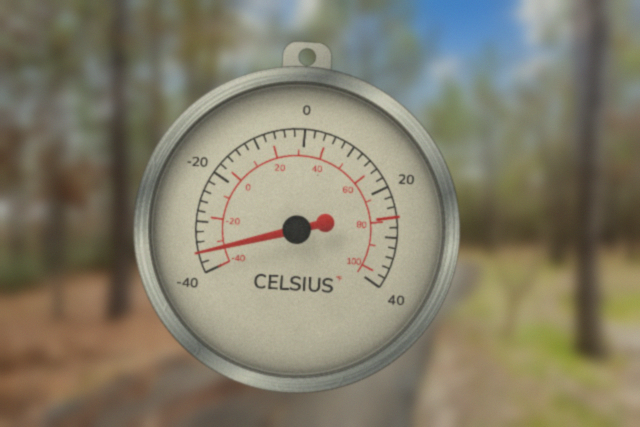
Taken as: -36
